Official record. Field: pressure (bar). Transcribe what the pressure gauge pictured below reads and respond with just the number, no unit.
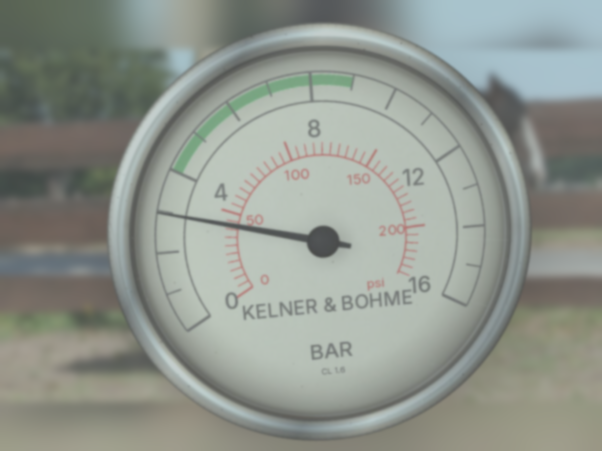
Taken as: 3
